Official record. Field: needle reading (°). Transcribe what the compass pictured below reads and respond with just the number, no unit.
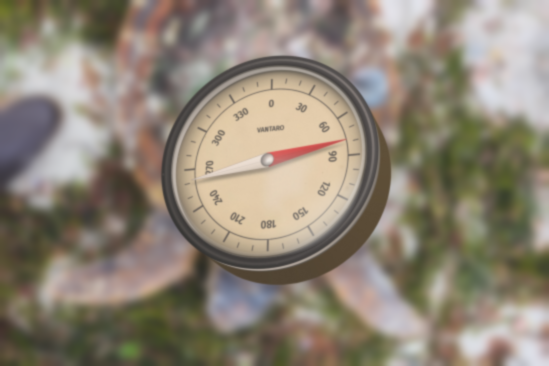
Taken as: 80
